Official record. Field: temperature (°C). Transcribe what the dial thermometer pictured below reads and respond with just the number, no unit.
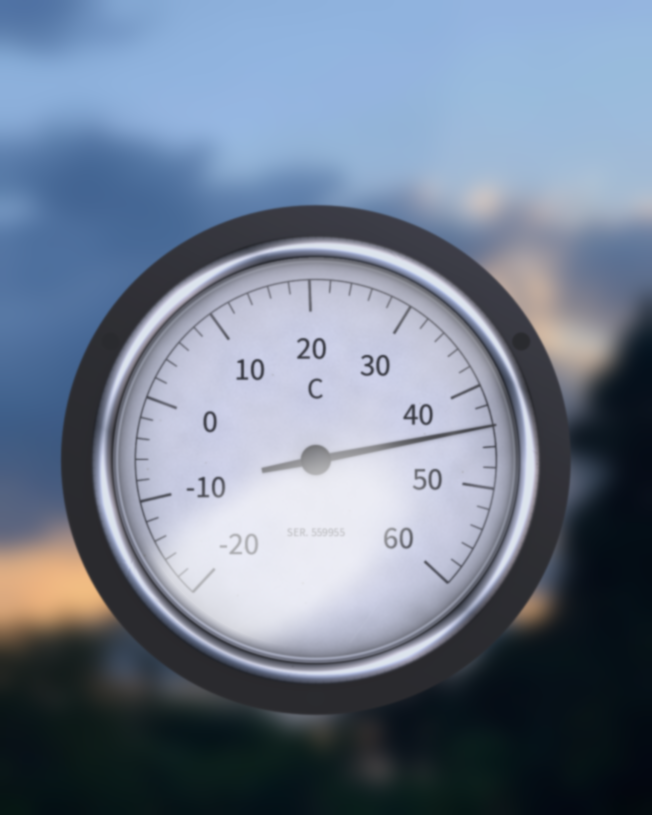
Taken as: 44
